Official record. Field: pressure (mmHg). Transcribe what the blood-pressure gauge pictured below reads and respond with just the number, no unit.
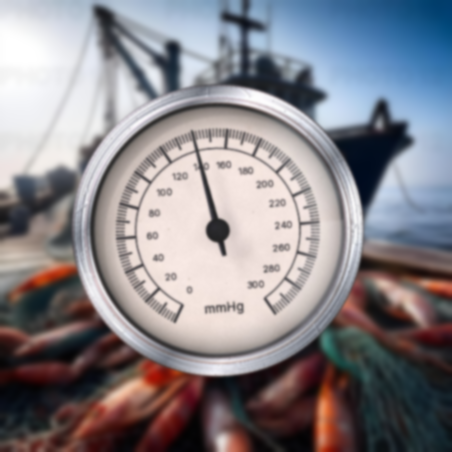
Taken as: 140
